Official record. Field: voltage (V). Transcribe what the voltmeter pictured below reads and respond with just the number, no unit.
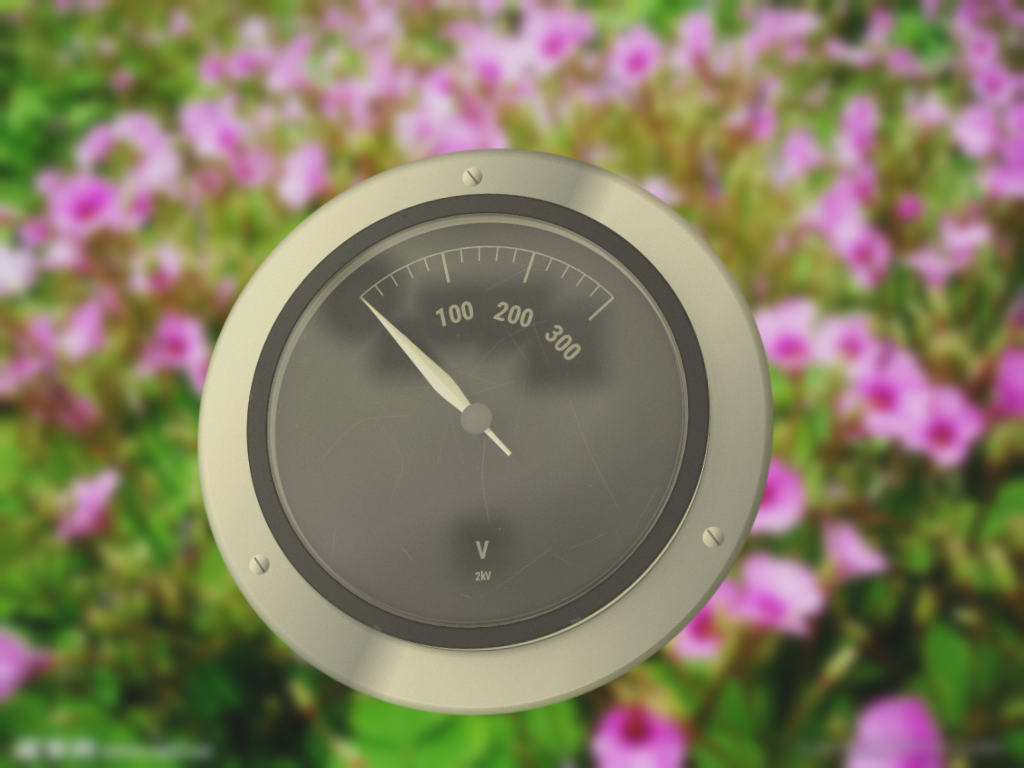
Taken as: 0
